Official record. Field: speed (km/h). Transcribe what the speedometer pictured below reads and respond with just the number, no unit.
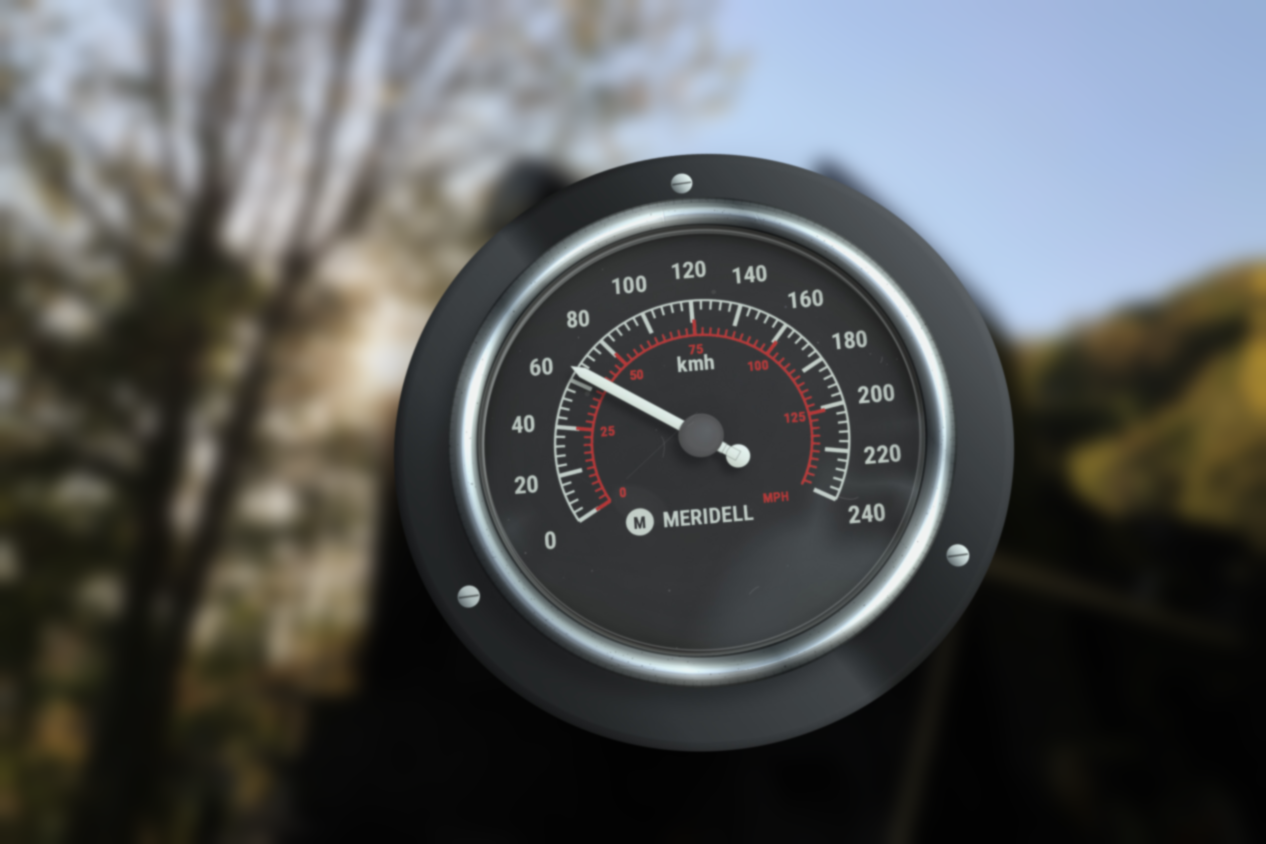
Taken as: 64
